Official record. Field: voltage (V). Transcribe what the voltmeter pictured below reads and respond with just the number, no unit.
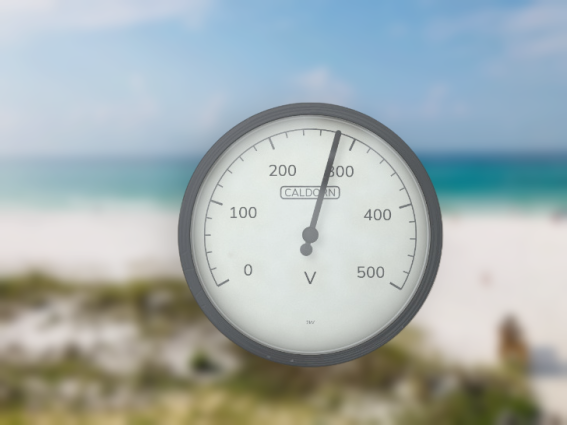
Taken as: 280
